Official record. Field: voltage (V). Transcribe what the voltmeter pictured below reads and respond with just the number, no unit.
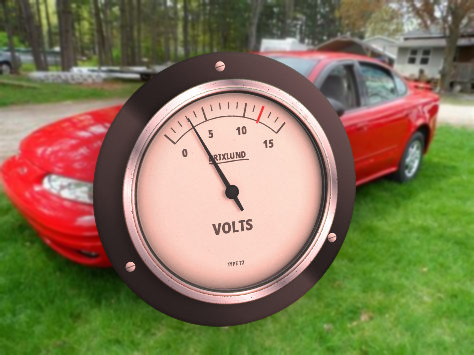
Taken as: 3
